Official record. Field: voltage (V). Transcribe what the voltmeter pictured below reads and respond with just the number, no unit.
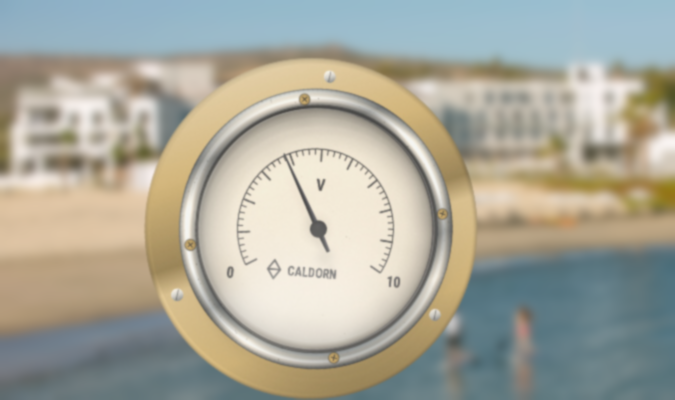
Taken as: 3.8
